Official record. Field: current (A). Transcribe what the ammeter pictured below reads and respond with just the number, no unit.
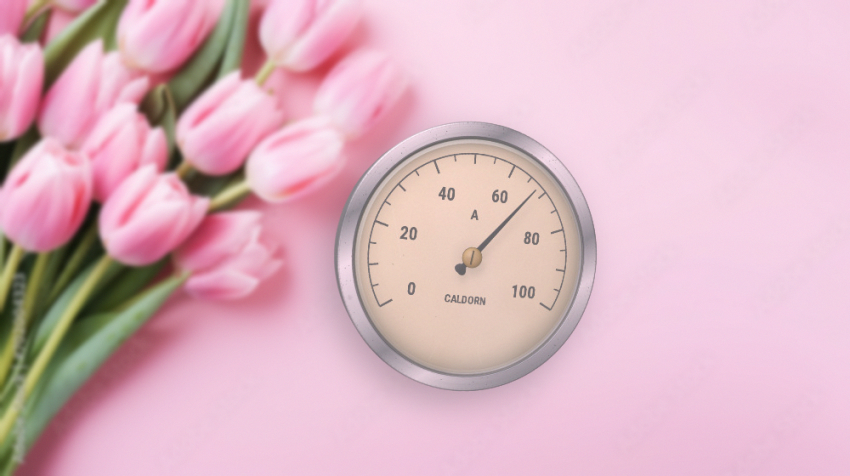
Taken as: 67.5
